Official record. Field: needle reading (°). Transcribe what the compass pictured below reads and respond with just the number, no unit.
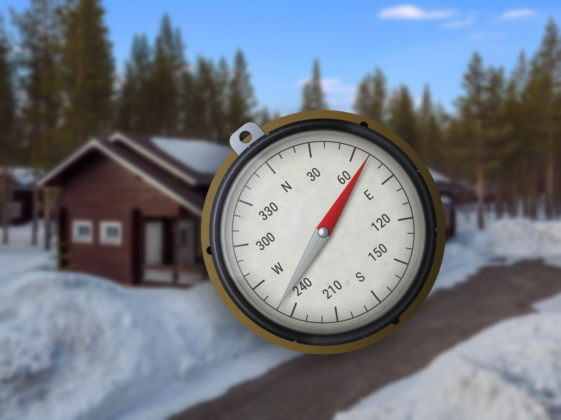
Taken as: 70
